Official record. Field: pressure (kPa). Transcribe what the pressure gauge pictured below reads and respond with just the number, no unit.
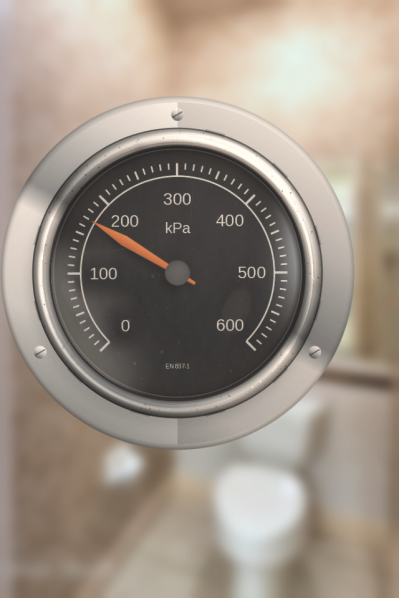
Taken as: 170
